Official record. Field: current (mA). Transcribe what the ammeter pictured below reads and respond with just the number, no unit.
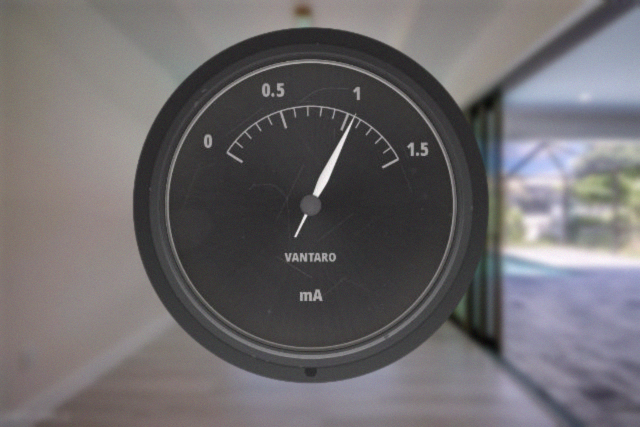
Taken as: 1.05
